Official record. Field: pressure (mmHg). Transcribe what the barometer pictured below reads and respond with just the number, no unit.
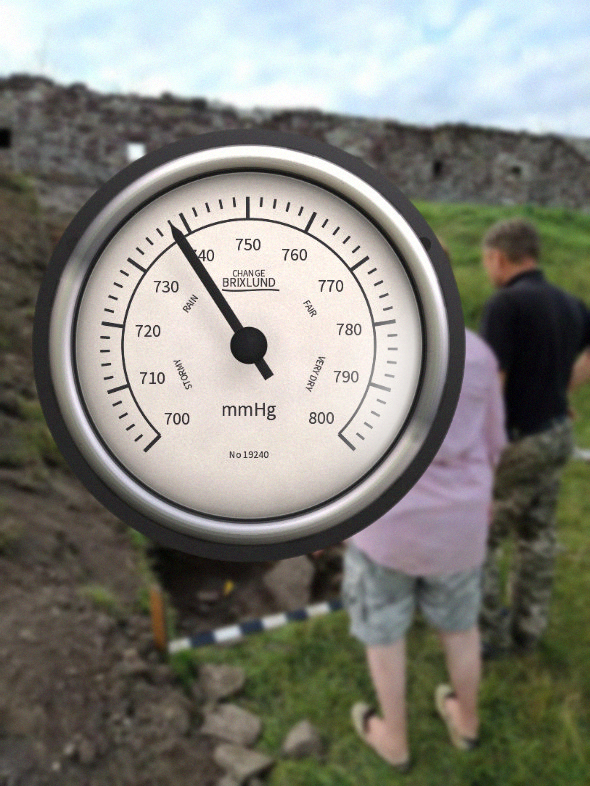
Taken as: 738
